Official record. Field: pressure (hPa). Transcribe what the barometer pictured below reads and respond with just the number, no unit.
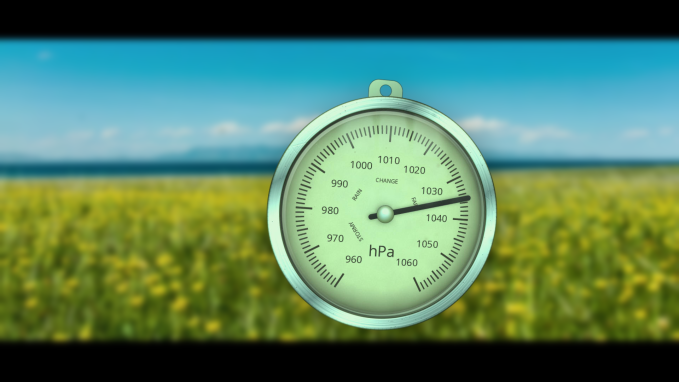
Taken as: 1035
